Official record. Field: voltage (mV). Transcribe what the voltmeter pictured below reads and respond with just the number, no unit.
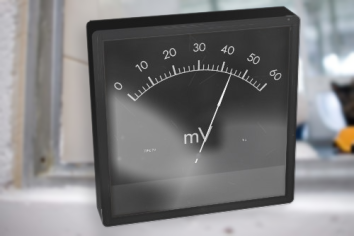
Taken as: 44
